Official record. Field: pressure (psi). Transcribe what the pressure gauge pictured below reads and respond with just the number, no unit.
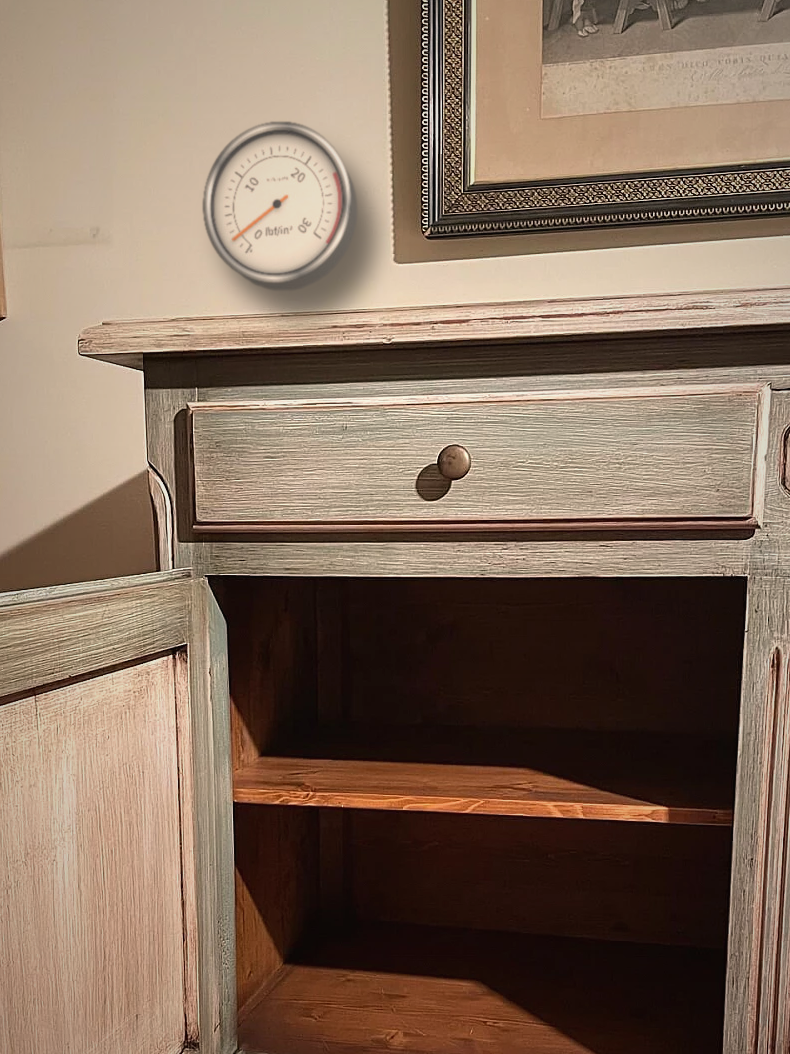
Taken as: 2
